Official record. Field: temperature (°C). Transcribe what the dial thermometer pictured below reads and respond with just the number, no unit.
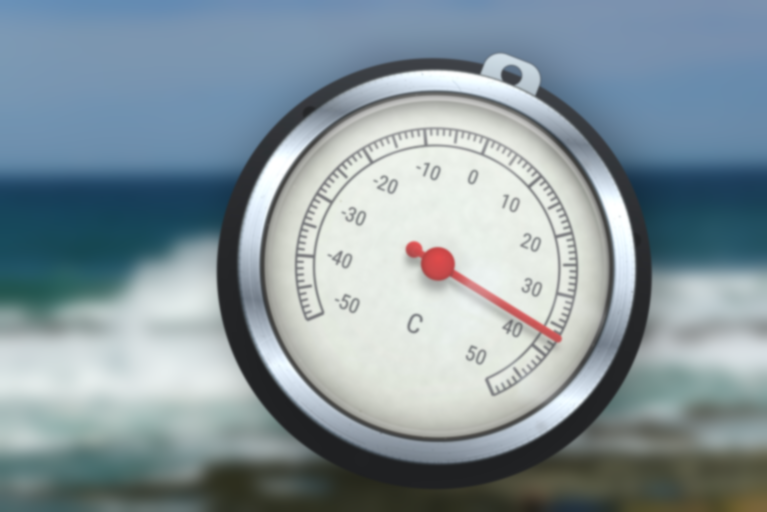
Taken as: 37
